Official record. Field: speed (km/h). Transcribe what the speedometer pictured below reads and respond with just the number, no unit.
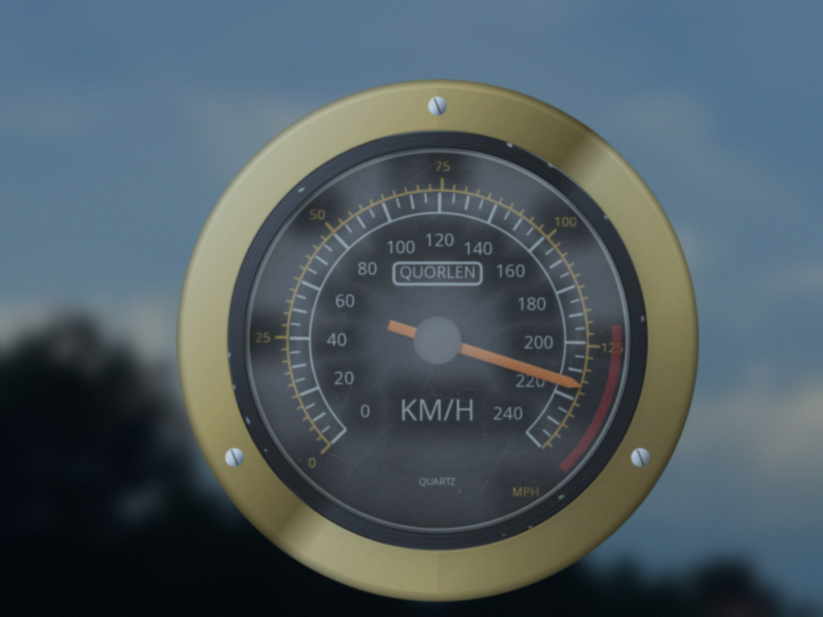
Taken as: 215
